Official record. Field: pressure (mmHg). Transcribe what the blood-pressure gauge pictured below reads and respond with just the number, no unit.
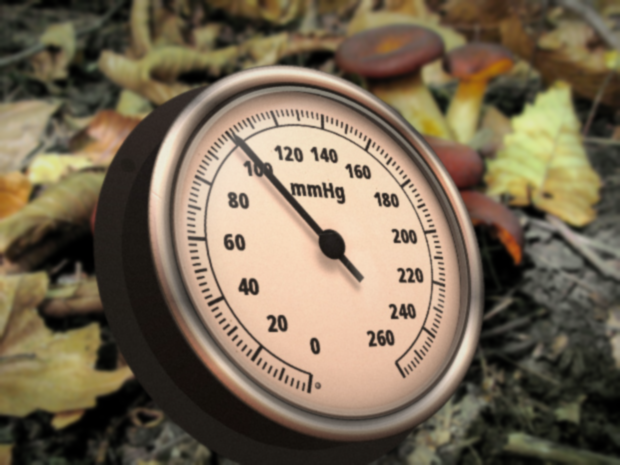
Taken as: 100
